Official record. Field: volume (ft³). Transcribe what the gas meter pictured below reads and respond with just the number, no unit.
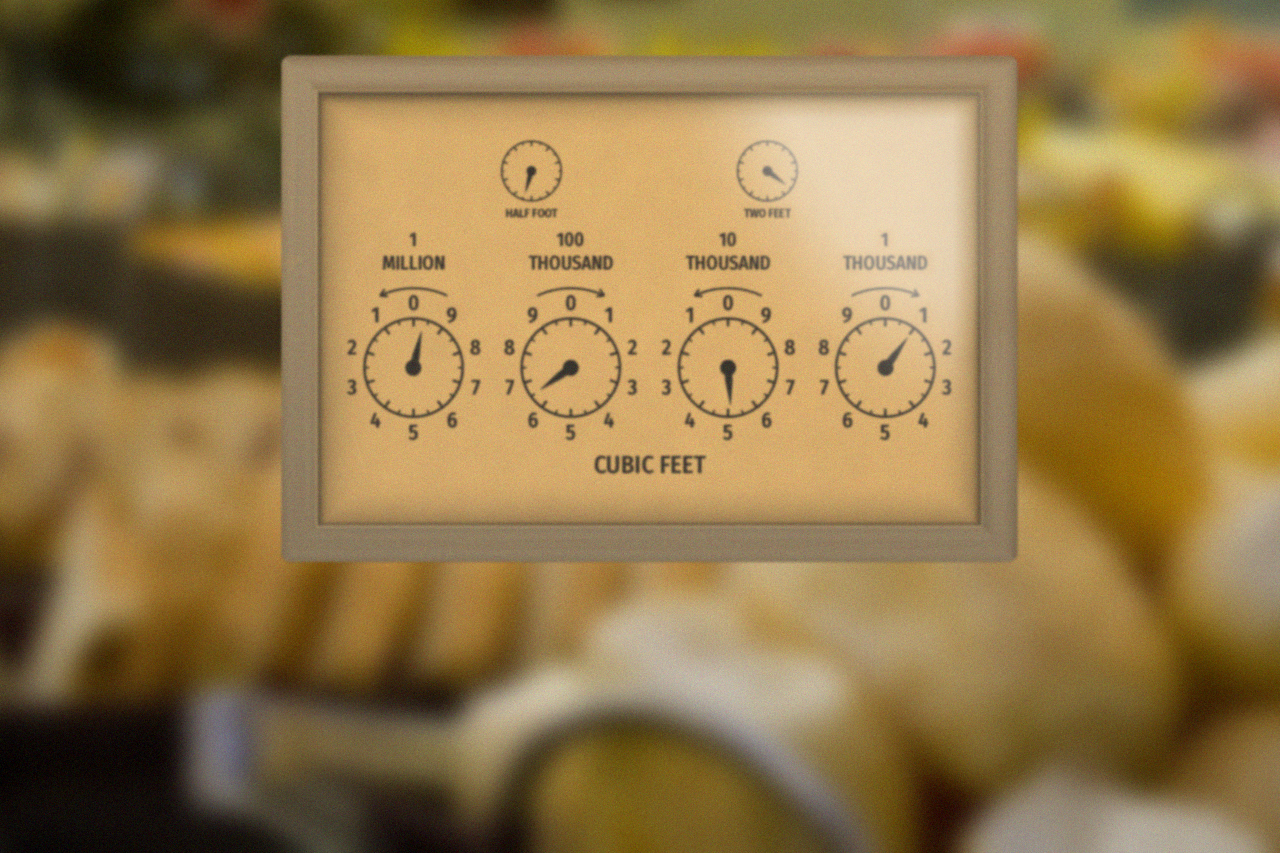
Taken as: 965100
